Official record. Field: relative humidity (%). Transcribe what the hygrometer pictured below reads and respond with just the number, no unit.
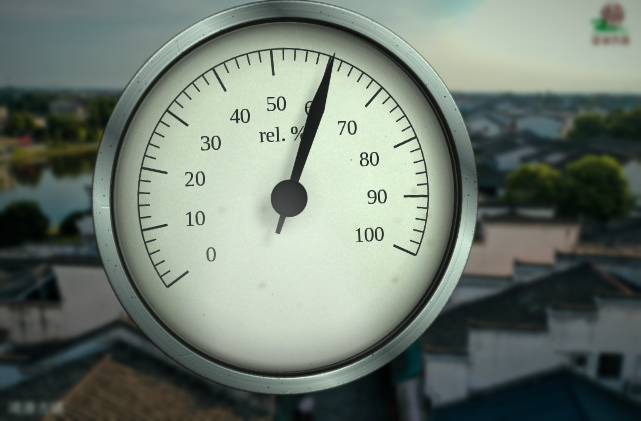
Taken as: 60
